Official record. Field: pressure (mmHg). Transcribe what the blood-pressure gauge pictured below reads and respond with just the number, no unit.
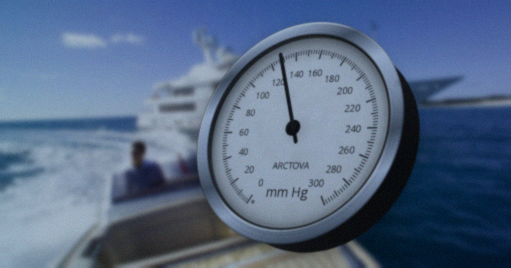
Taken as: 130
